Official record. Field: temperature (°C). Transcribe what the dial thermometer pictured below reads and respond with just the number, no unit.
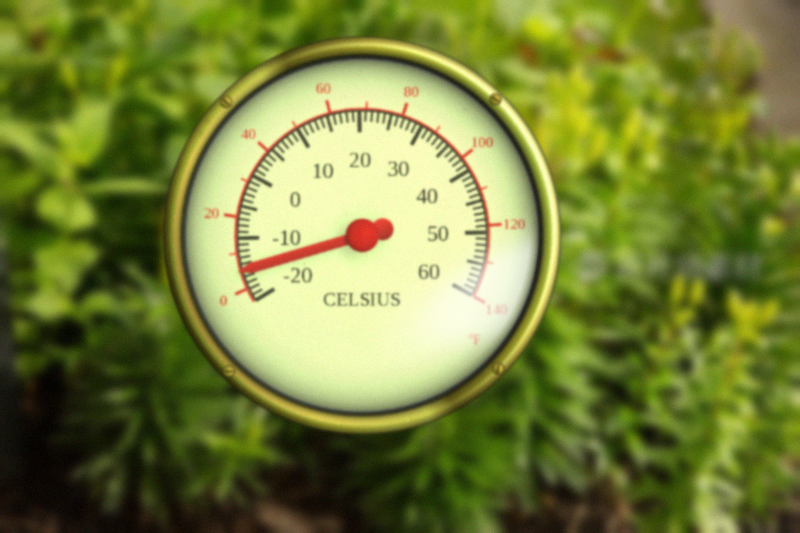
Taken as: -15
